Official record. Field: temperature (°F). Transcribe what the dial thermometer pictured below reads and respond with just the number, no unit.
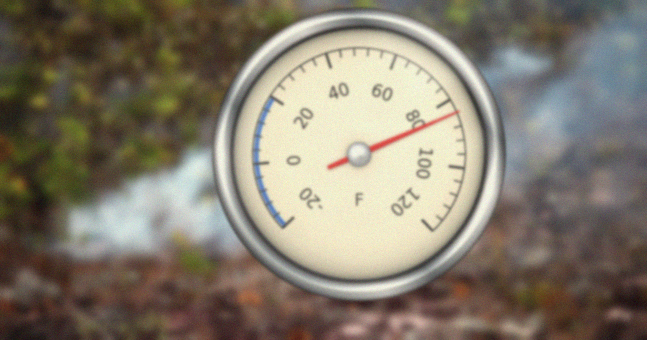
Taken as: 84
